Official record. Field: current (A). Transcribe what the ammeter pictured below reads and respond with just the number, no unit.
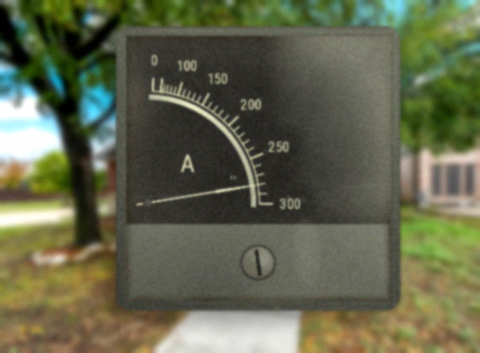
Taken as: 280
